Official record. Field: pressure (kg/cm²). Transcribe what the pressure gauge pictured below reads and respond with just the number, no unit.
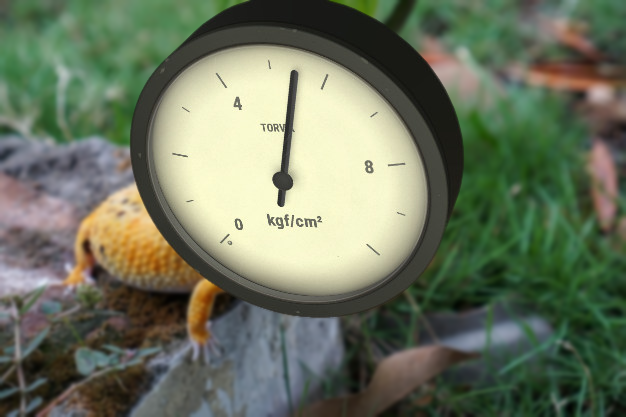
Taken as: 5.5
